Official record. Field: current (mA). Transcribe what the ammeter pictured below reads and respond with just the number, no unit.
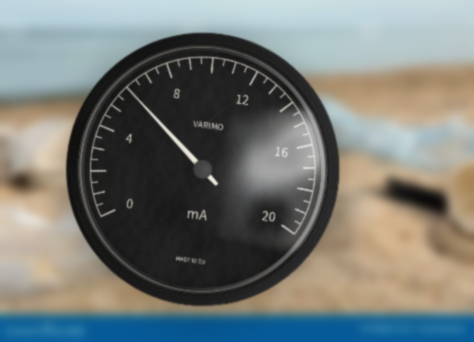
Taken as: 6
